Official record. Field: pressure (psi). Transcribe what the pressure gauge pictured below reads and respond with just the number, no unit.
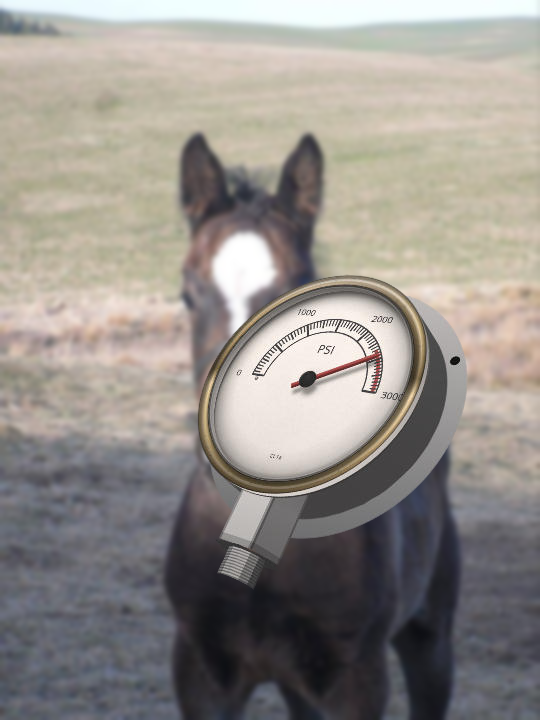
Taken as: 2500
